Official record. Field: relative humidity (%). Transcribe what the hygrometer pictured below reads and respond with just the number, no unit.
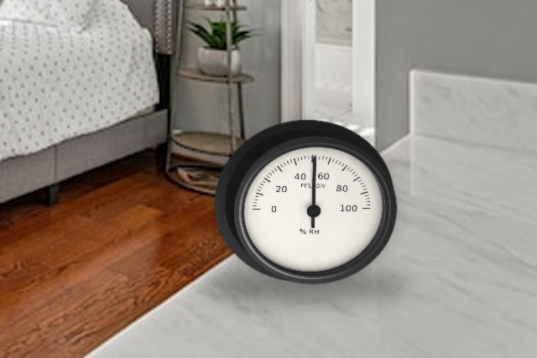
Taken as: 50
